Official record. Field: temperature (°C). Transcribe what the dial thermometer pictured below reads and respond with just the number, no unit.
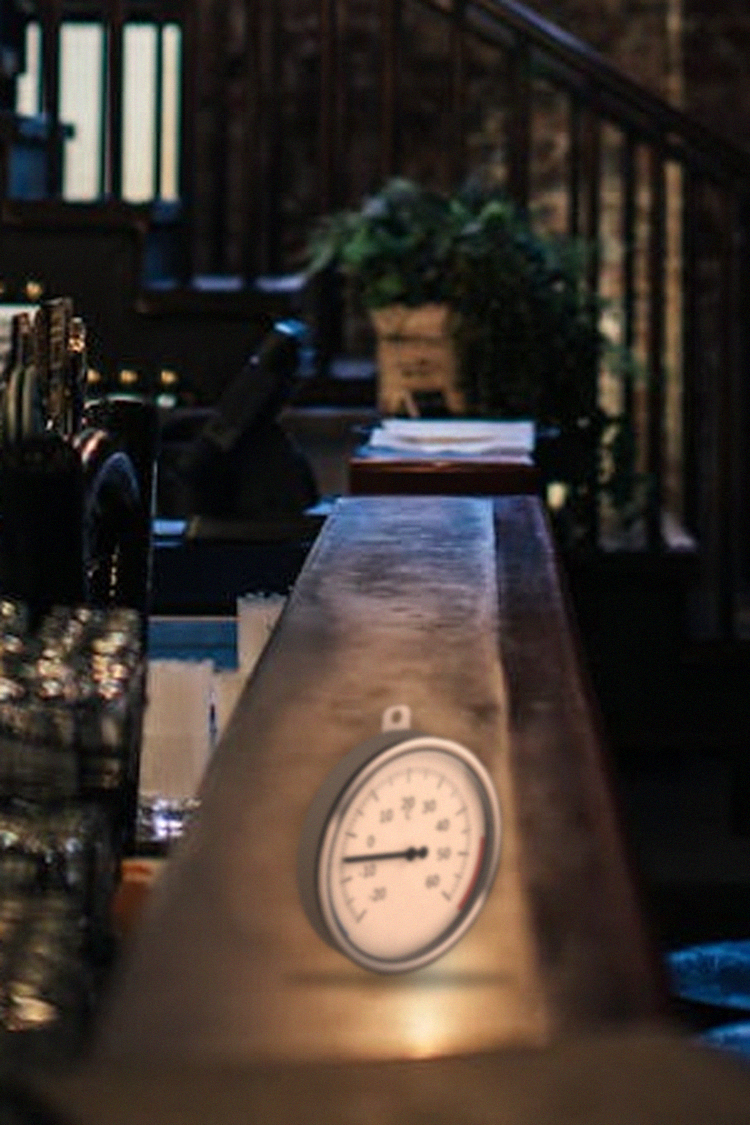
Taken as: -5
